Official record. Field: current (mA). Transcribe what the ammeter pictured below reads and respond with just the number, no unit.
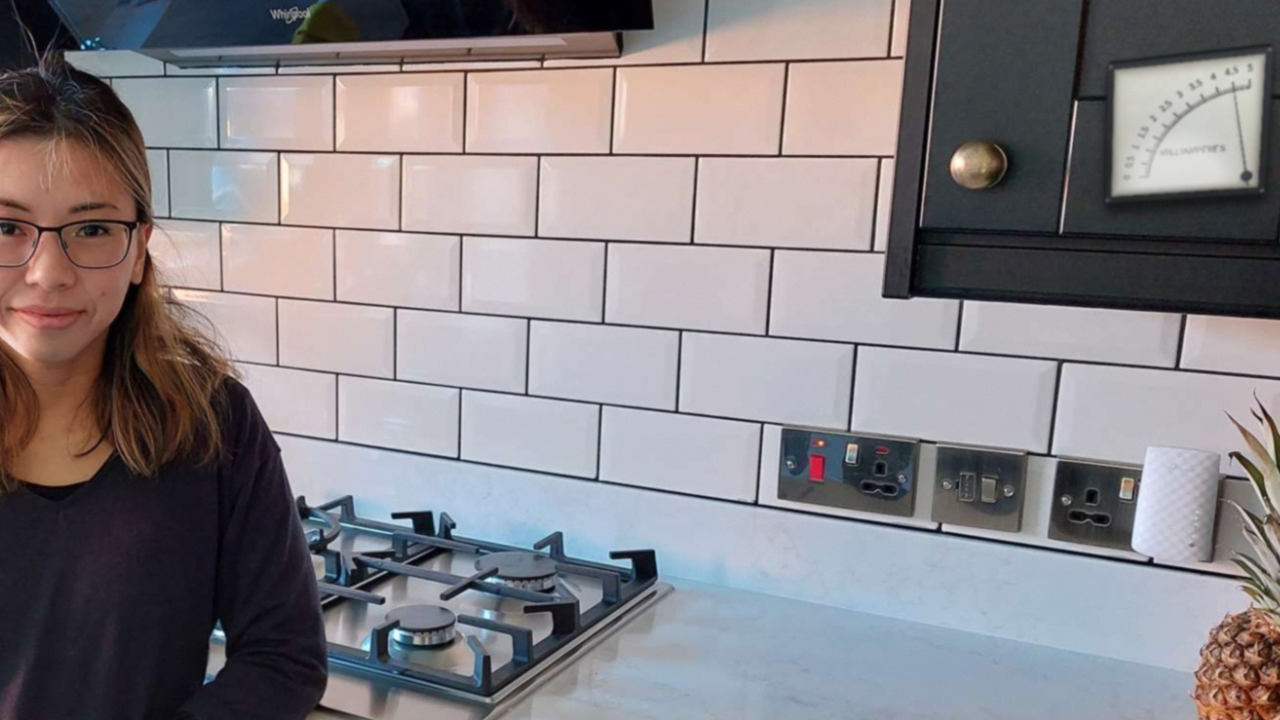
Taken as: 4.5
